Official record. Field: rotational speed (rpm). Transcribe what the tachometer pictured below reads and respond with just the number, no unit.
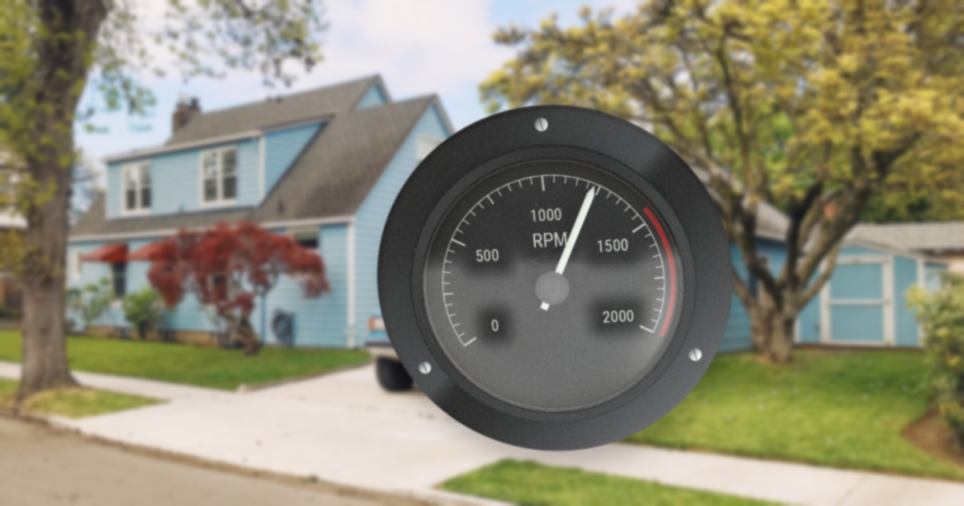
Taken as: 1225
